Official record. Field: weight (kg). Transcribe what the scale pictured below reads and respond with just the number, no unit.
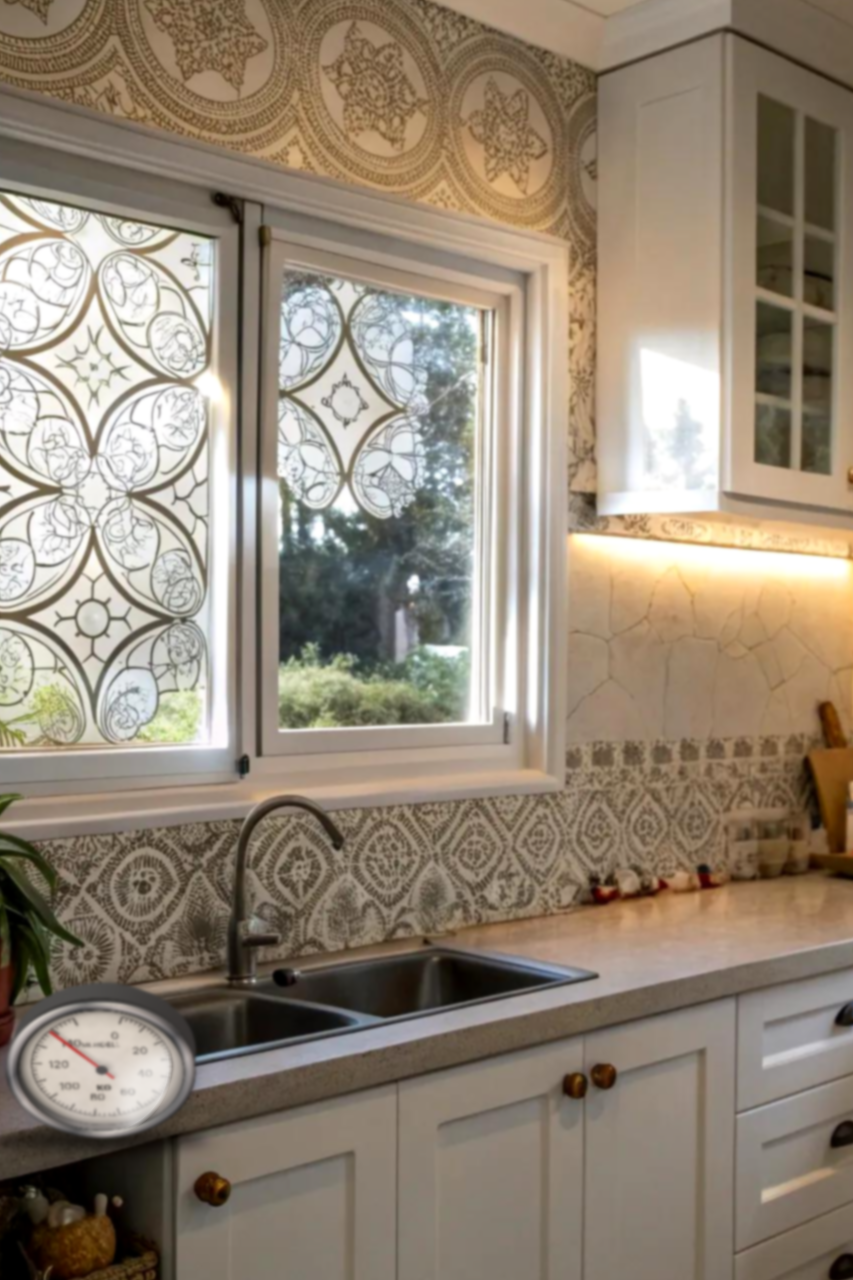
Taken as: 140
